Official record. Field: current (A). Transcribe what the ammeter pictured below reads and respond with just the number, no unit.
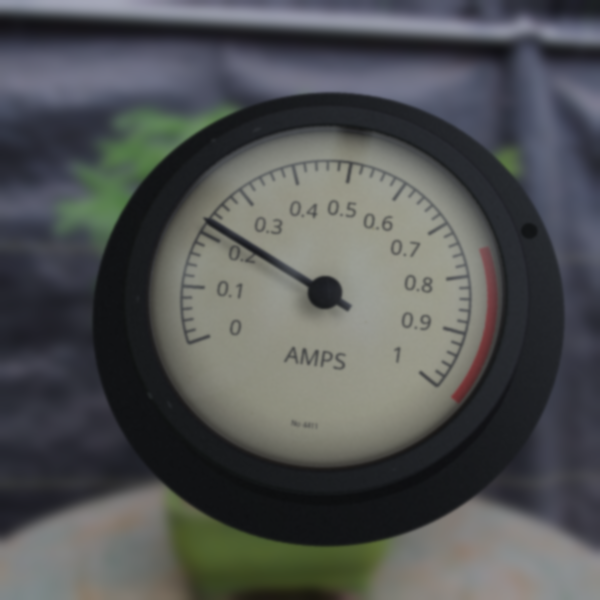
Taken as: 0.22
